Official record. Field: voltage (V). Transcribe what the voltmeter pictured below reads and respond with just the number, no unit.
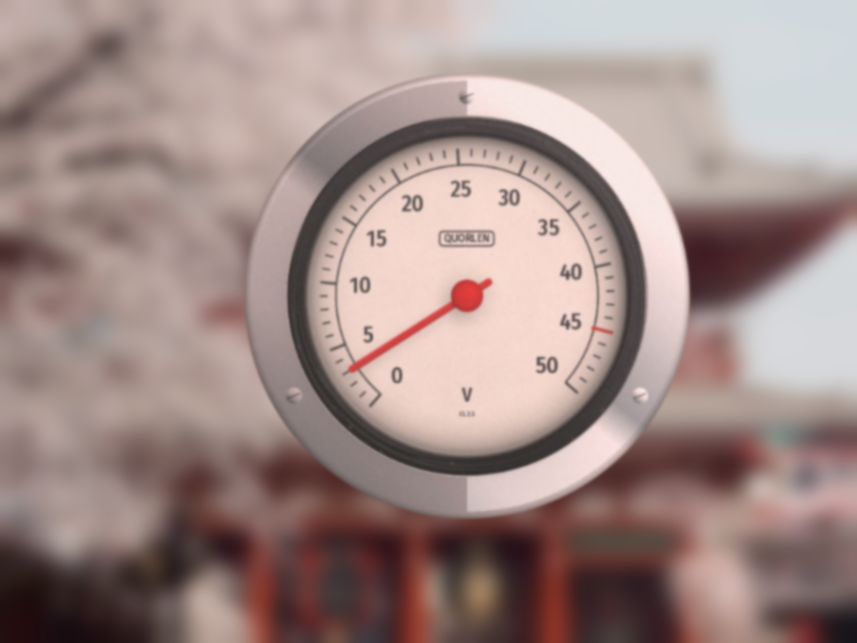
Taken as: 3
